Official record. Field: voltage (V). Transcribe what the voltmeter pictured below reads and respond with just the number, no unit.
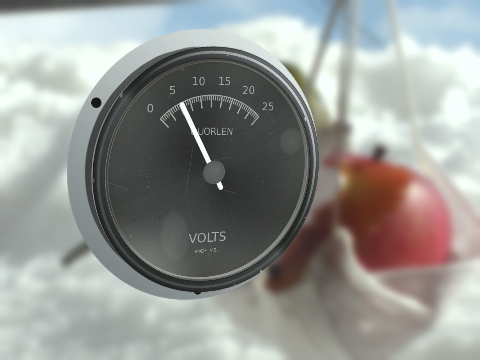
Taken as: 5
